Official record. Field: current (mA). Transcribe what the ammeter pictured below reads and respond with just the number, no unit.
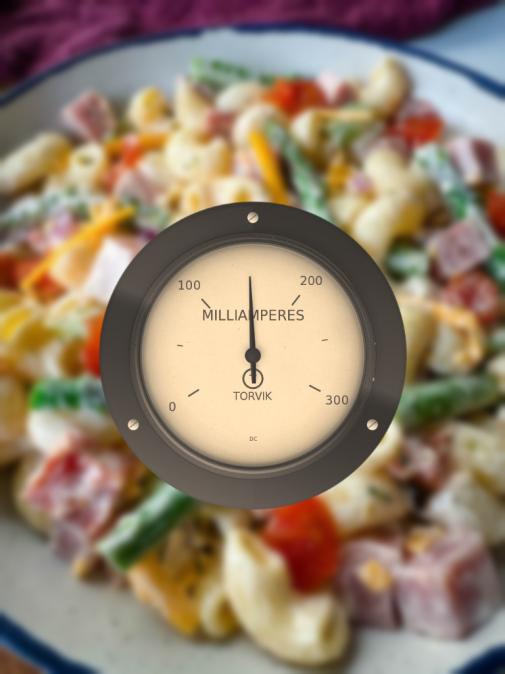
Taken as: 150
